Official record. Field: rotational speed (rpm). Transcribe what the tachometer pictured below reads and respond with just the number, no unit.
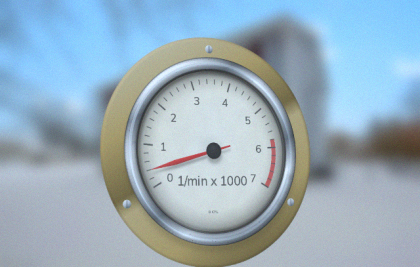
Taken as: 400
